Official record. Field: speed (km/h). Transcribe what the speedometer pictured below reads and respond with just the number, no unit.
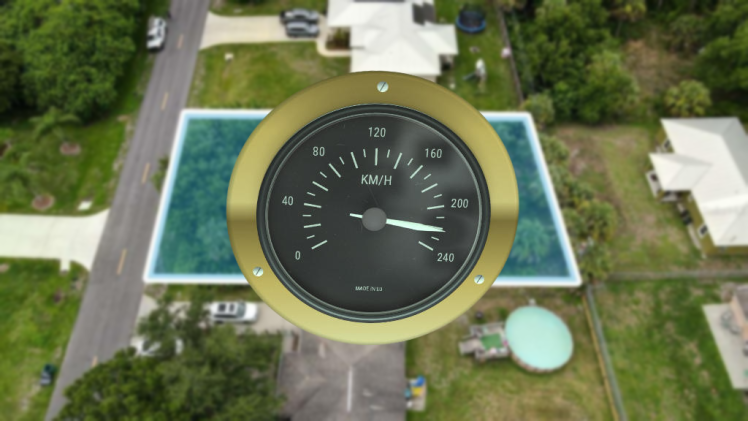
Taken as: 220
